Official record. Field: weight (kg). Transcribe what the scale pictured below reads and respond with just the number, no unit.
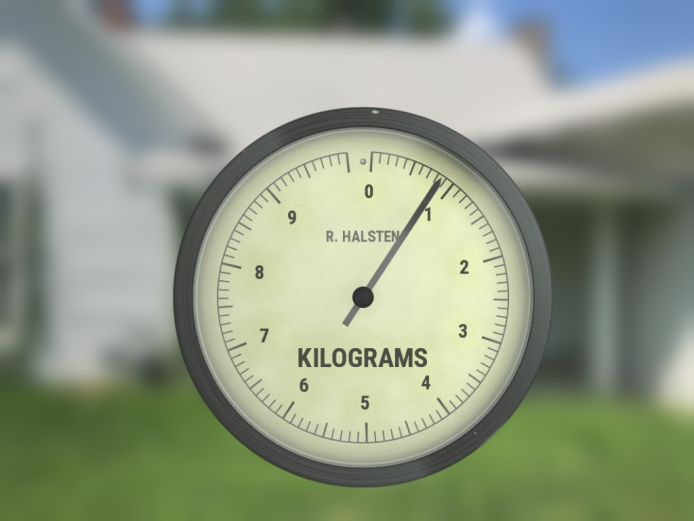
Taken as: 0.85
